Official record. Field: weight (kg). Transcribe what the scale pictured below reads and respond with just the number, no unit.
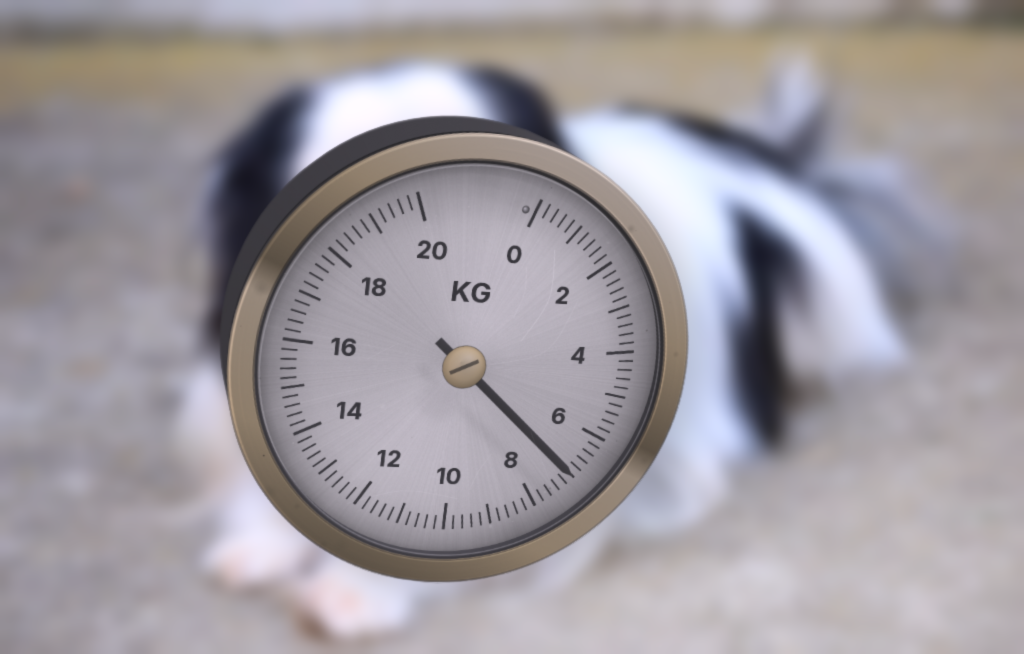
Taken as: 7
